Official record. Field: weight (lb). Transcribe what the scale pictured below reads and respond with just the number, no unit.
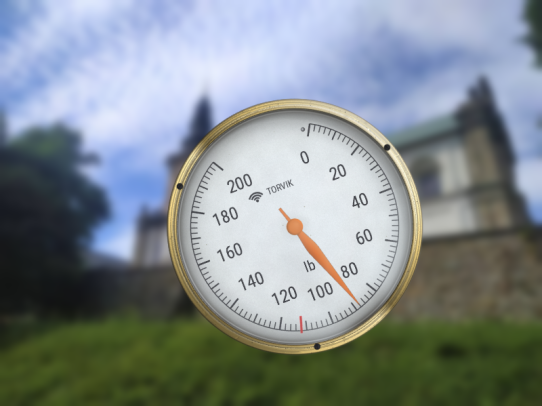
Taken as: 88
